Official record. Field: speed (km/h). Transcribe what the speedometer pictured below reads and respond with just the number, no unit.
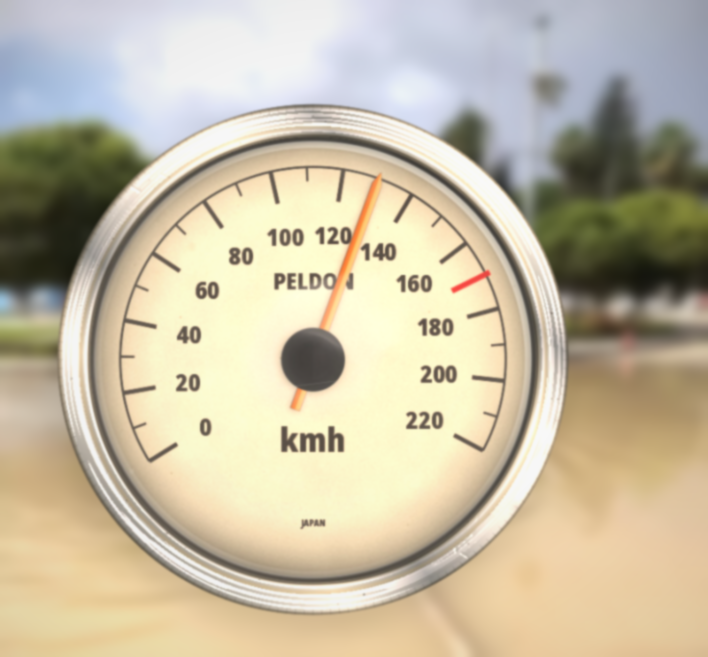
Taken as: 130
